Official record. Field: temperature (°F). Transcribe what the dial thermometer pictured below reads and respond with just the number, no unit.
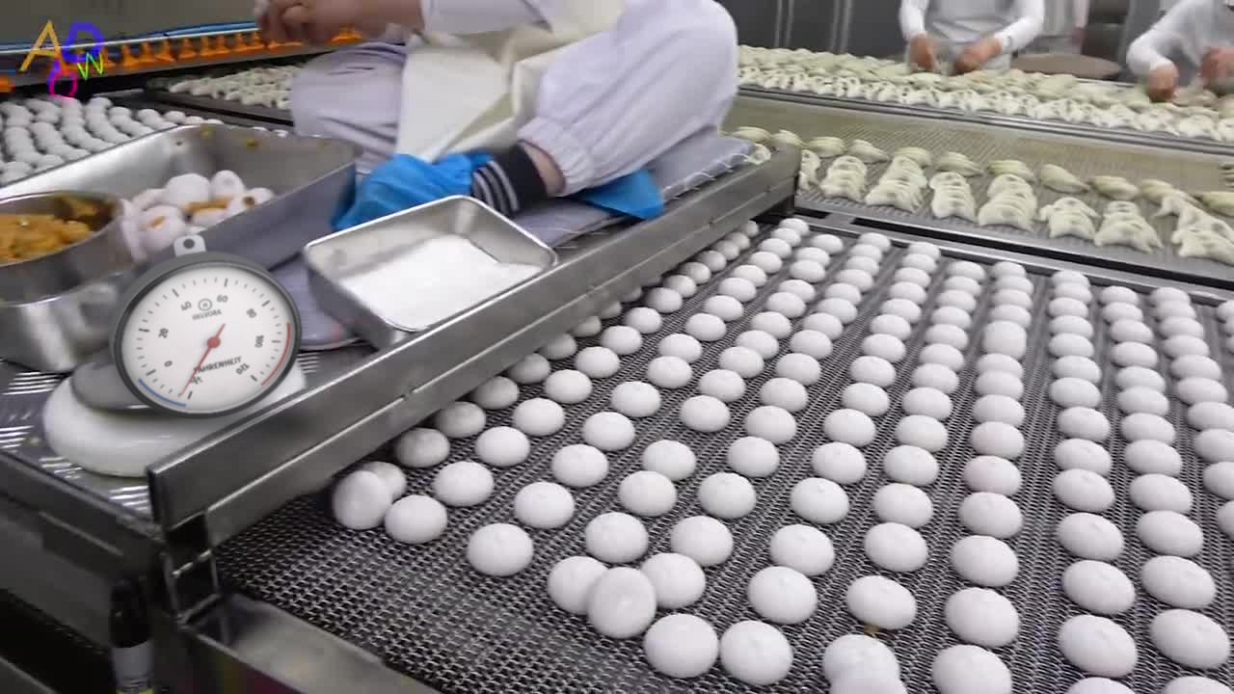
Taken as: -16
